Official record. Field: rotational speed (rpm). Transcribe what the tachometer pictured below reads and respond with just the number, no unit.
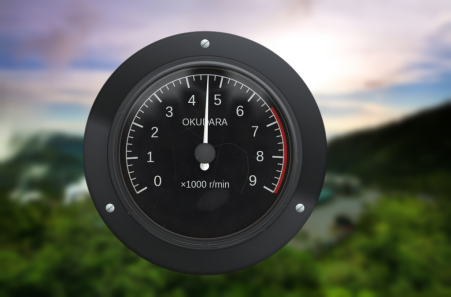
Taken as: 4600
